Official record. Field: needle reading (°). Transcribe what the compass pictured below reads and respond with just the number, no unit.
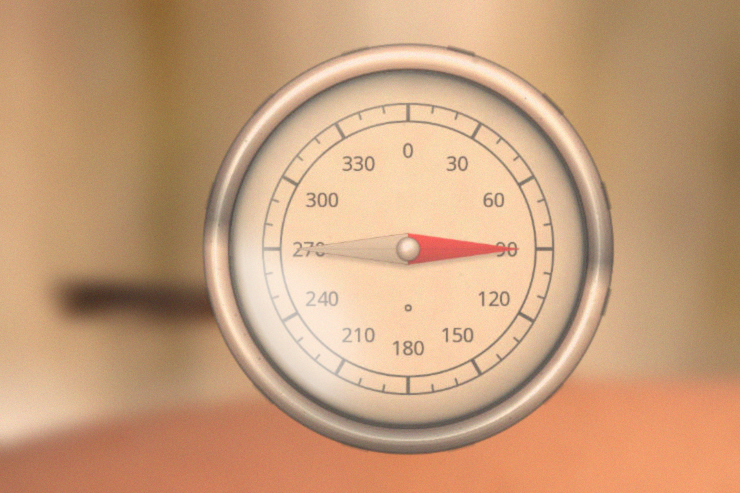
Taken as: 90
